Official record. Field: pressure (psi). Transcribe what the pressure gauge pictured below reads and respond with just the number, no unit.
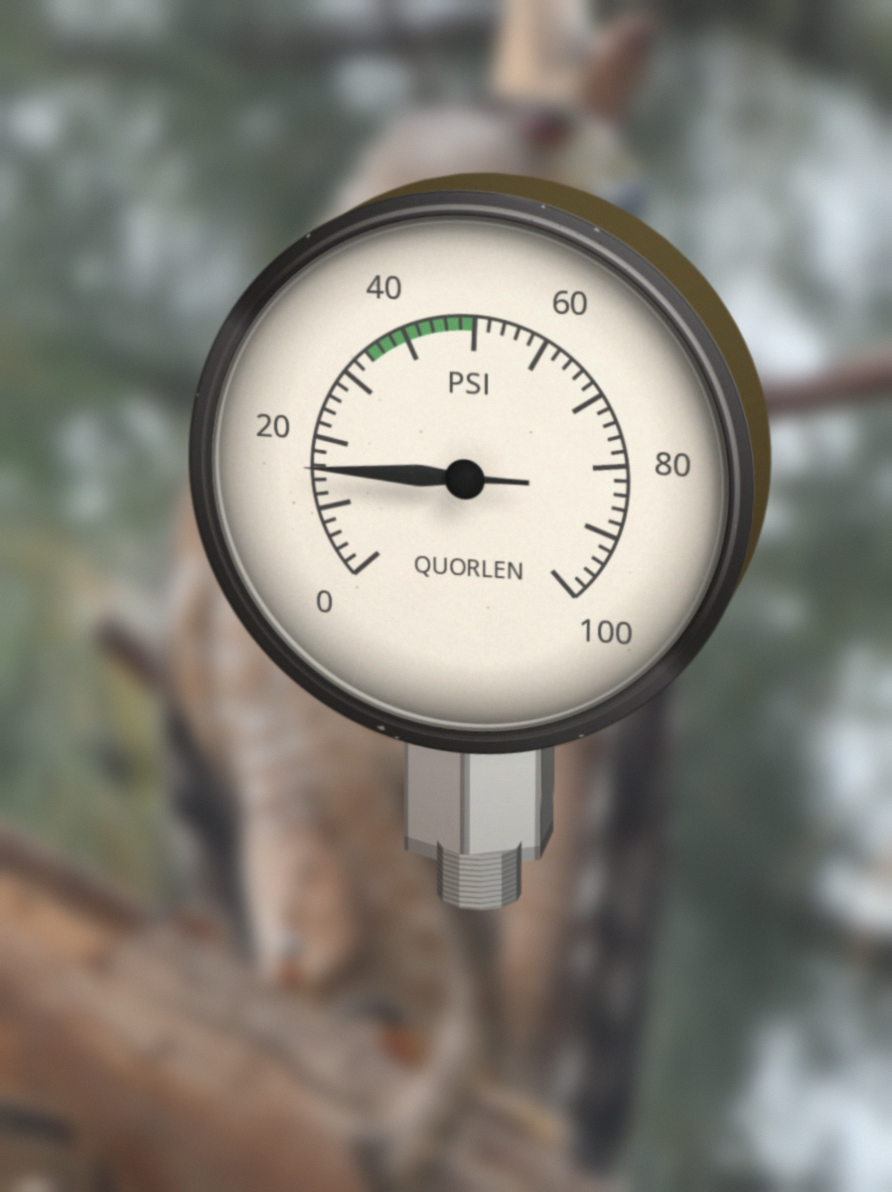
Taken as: 16
